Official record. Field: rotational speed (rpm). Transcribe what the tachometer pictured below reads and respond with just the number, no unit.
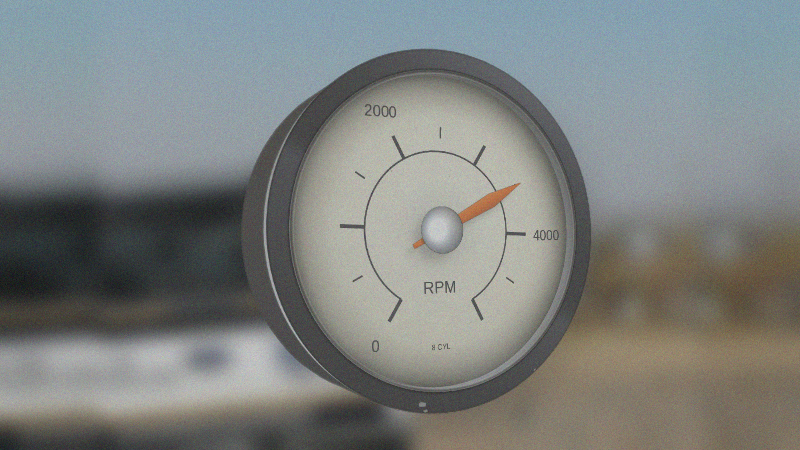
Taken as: 3500
